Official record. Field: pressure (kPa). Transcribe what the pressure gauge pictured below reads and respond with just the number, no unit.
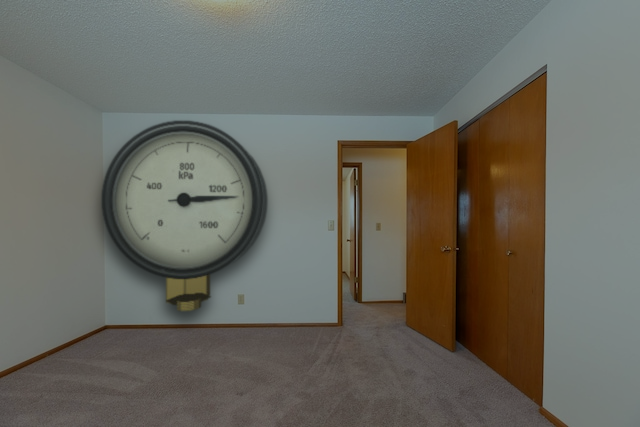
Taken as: 1300
